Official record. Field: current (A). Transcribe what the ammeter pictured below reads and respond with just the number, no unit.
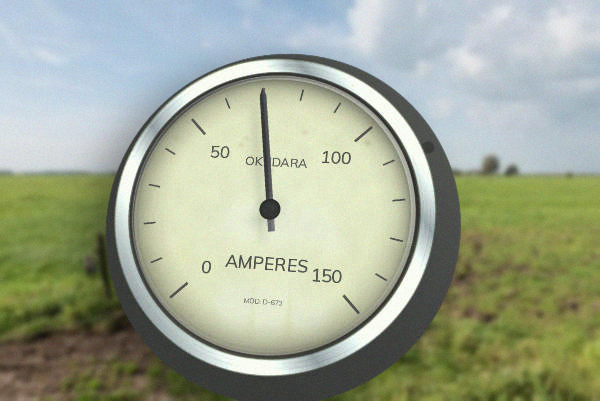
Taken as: 70
